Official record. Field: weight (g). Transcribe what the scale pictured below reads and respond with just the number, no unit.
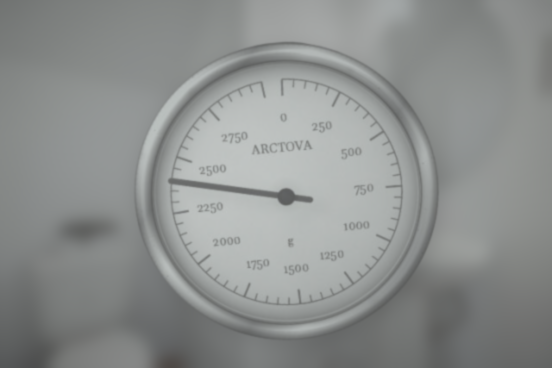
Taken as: 2400
